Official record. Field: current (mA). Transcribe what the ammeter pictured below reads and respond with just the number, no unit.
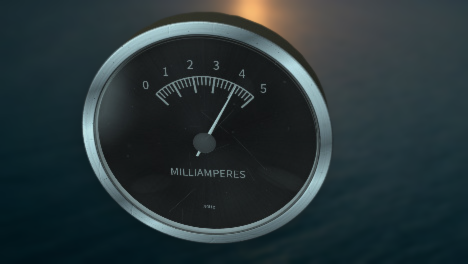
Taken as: 4
